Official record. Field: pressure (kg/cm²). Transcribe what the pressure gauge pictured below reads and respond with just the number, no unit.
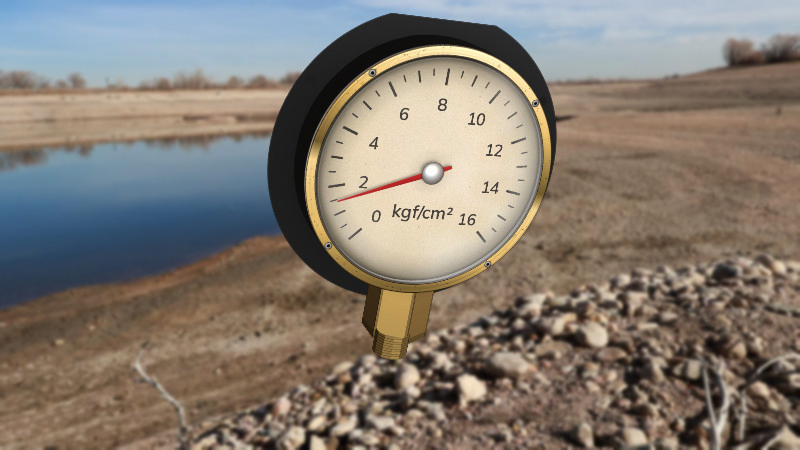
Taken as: 1.5
